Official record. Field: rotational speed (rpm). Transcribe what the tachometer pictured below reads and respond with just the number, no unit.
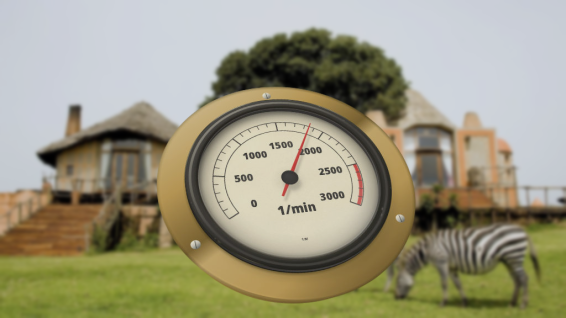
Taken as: 1850
